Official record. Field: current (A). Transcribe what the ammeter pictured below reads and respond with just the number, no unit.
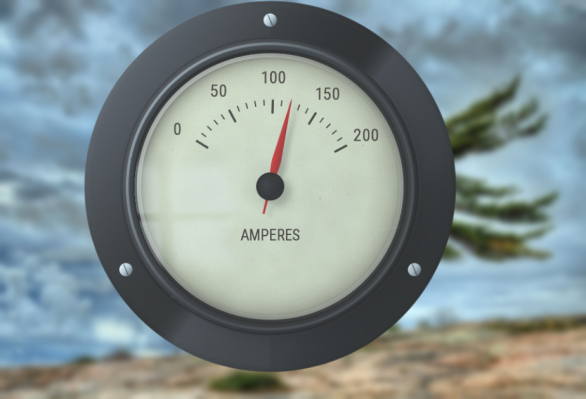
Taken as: 120
